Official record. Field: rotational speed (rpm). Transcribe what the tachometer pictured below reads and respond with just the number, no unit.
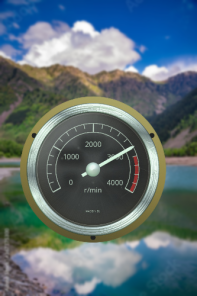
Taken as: 3000
